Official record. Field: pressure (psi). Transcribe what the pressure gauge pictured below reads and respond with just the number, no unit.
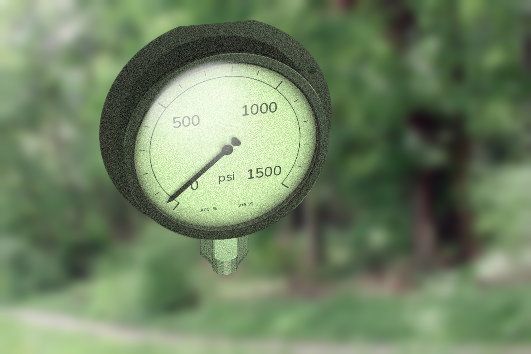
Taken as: 50
